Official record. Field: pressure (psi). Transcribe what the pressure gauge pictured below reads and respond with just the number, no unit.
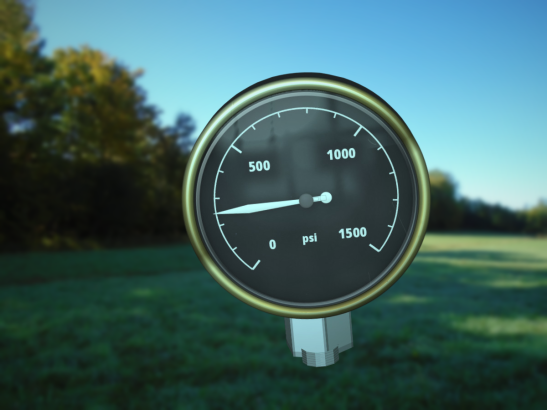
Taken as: 250
